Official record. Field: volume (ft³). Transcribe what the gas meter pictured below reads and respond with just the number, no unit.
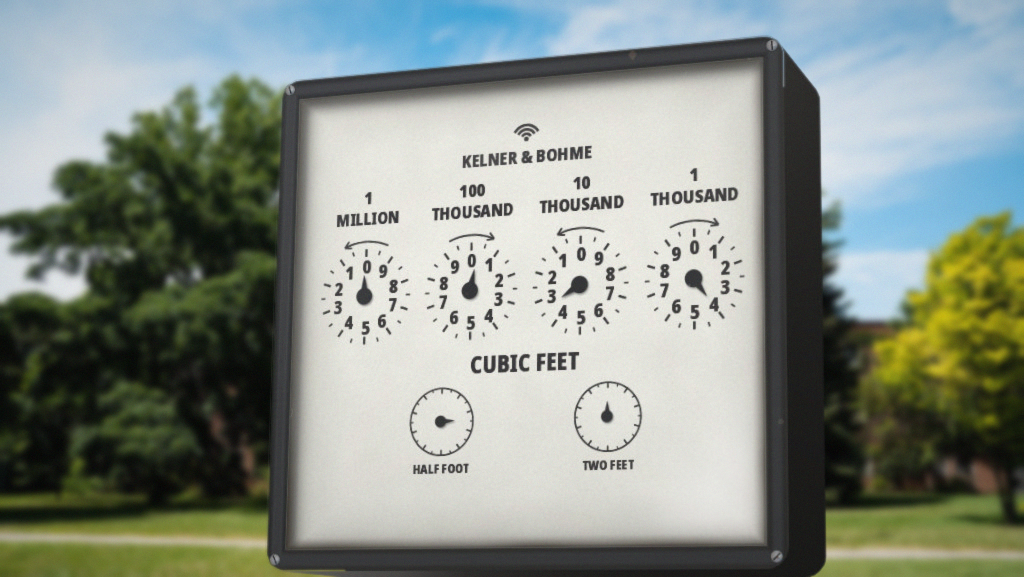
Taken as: 3400
